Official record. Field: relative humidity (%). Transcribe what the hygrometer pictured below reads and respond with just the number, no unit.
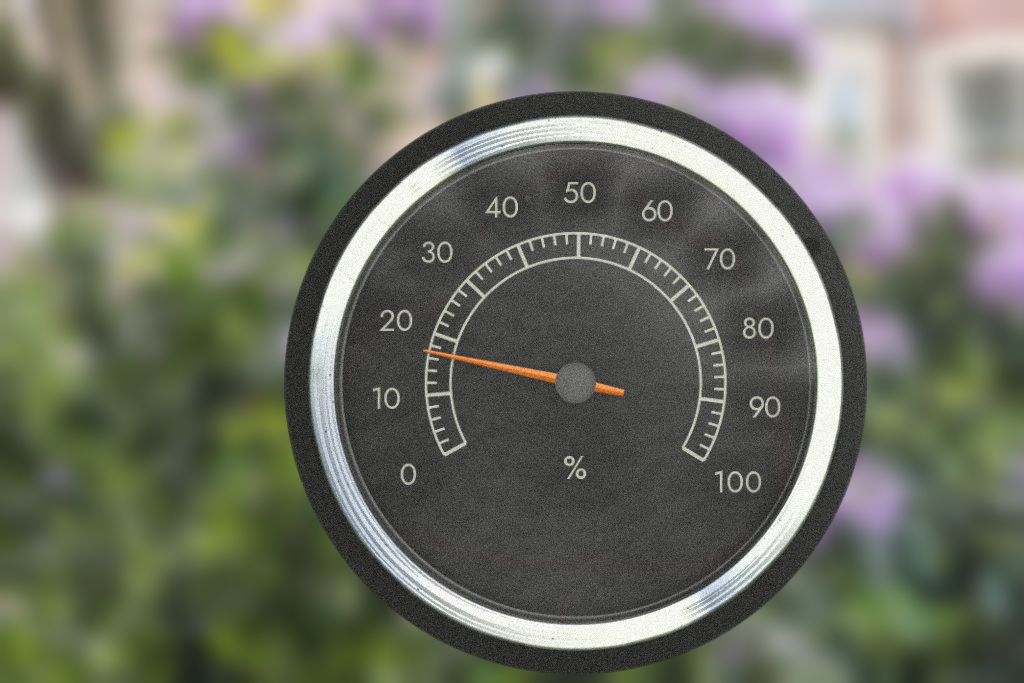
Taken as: 17
